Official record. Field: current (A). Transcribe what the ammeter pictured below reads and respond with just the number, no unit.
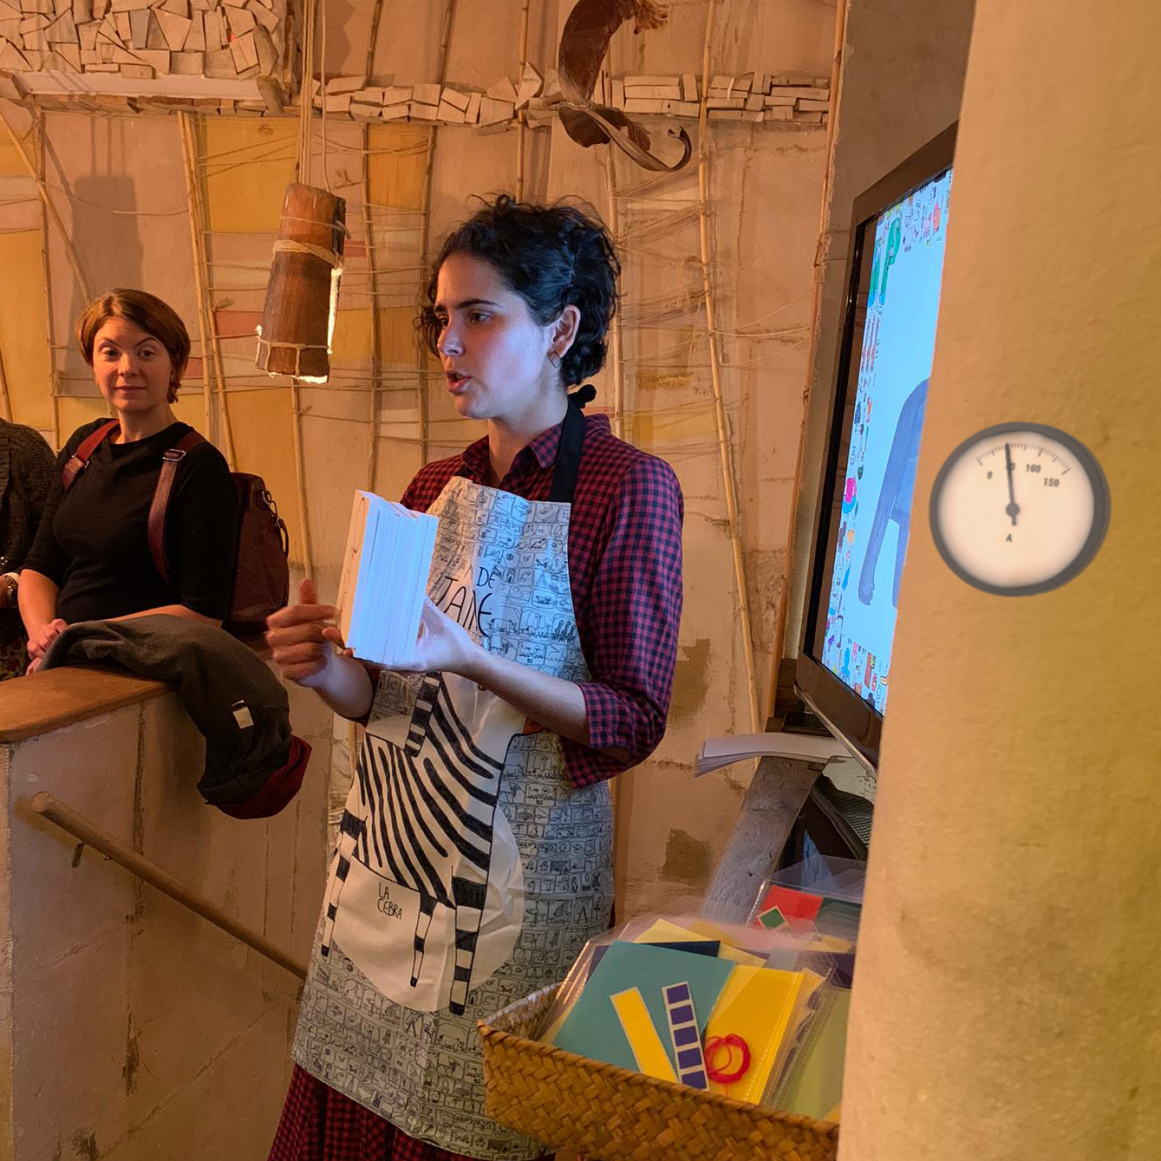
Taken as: 50
